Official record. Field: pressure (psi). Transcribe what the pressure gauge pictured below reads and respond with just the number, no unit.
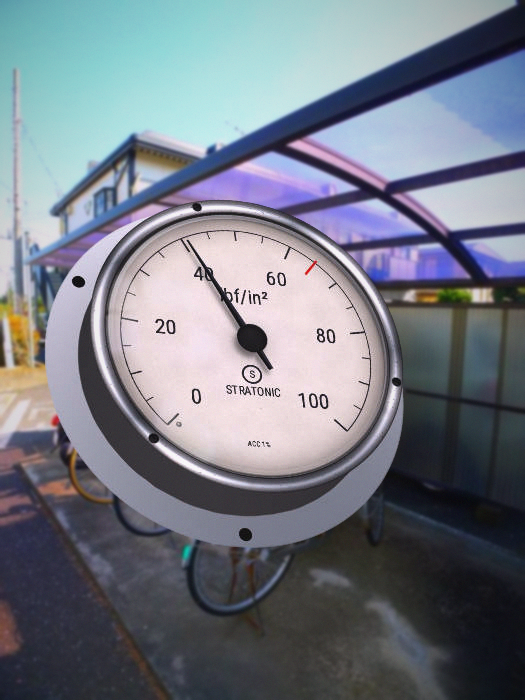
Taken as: 40
